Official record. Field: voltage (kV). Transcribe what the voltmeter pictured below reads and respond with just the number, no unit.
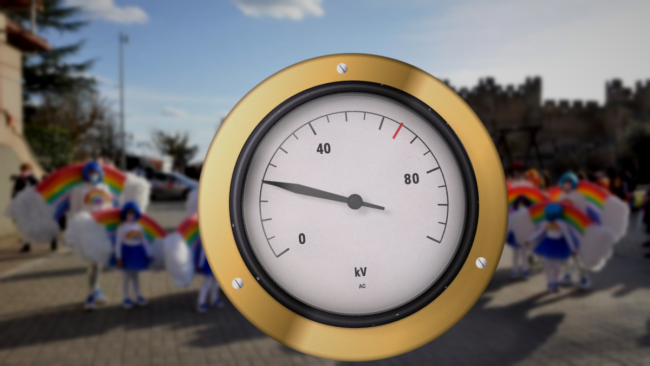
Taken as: 20
